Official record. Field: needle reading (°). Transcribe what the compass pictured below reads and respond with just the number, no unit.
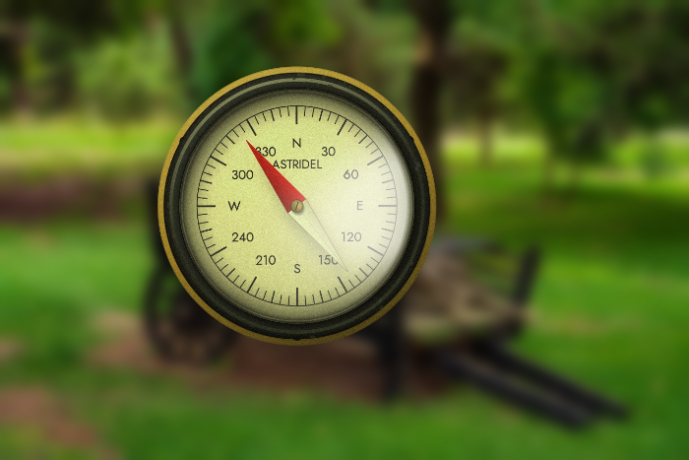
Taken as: 322.5
